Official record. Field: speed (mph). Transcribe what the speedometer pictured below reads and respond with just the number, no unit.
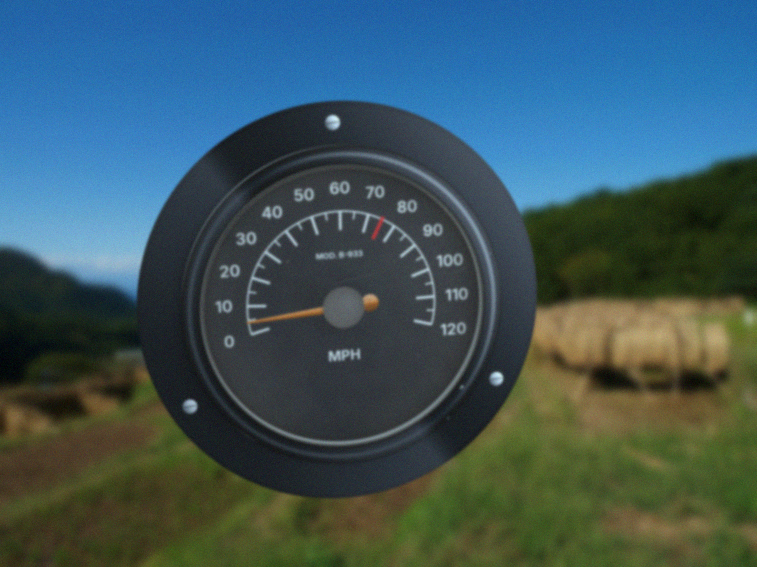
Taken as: 5
